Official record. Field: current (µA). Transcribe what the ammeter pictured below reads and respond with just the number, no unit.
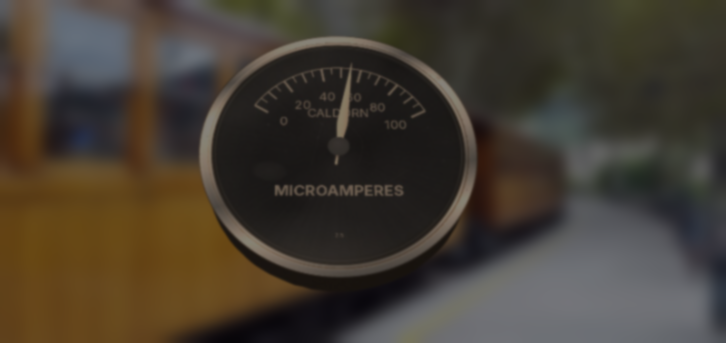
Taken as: 55
